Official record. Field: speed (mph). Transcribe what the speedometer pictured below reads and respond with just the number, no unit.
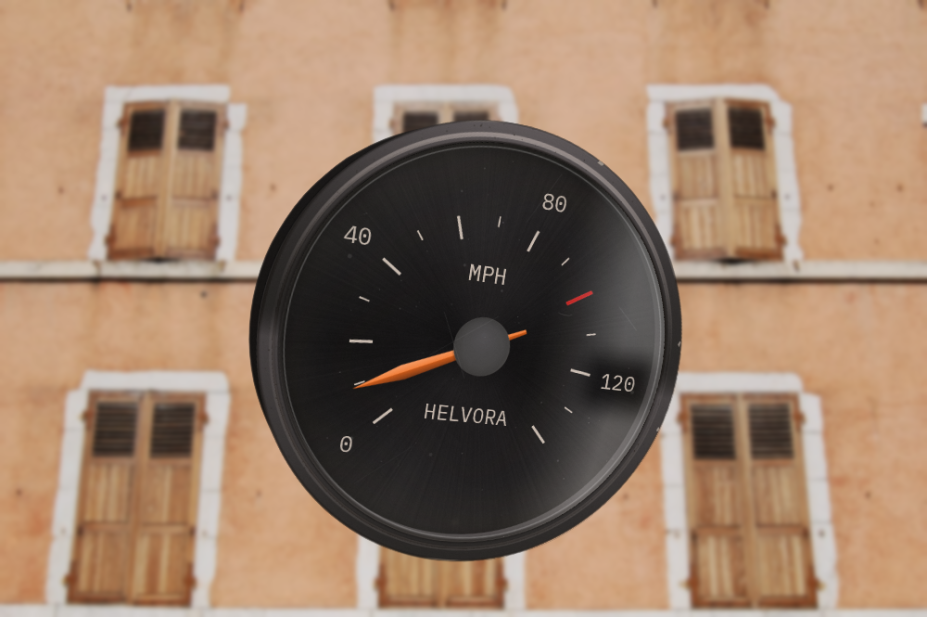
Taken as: 10
